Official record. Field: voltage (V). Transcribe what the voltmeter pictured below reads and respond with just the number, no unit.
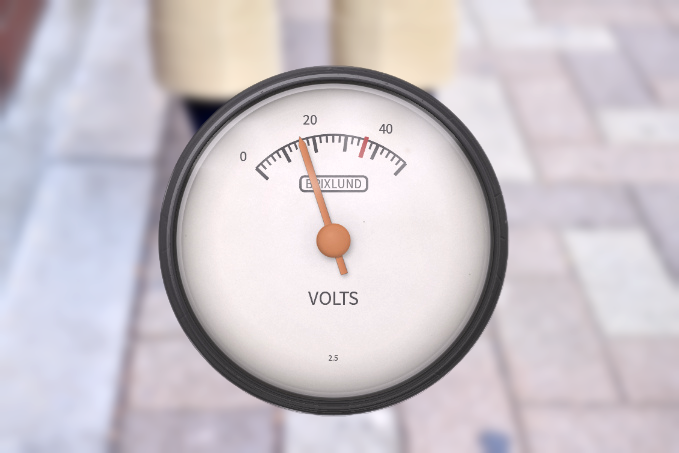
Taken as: 16
